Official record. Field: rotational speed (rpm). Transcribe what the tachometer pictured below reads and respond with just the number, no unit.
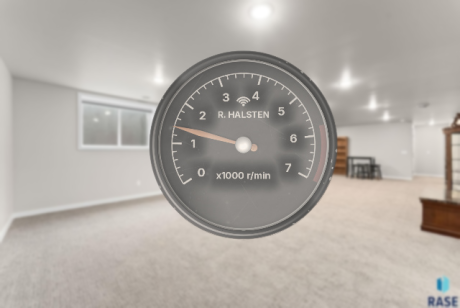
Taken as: 1400
